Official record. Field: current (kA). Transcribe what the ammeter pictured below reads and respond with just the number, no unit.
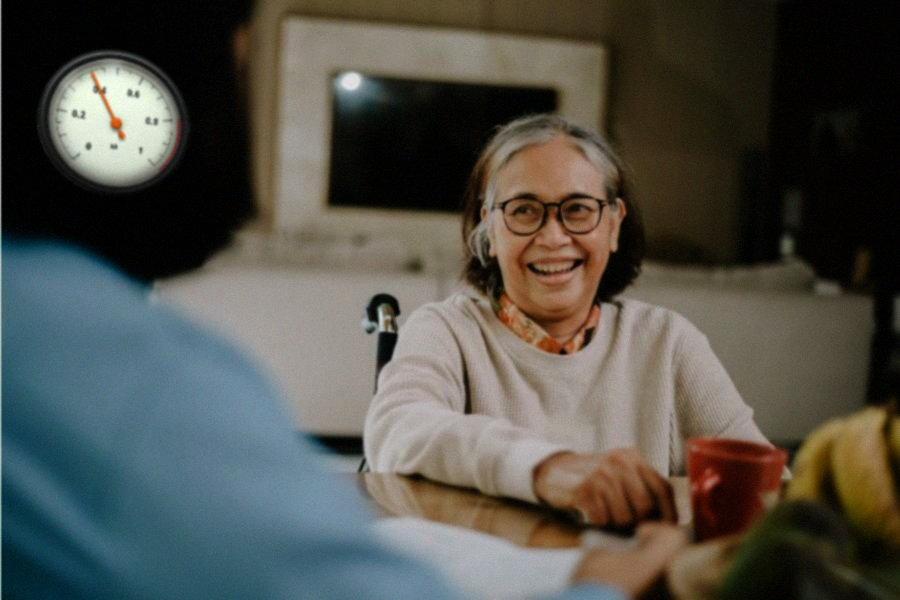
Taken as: 0.4
